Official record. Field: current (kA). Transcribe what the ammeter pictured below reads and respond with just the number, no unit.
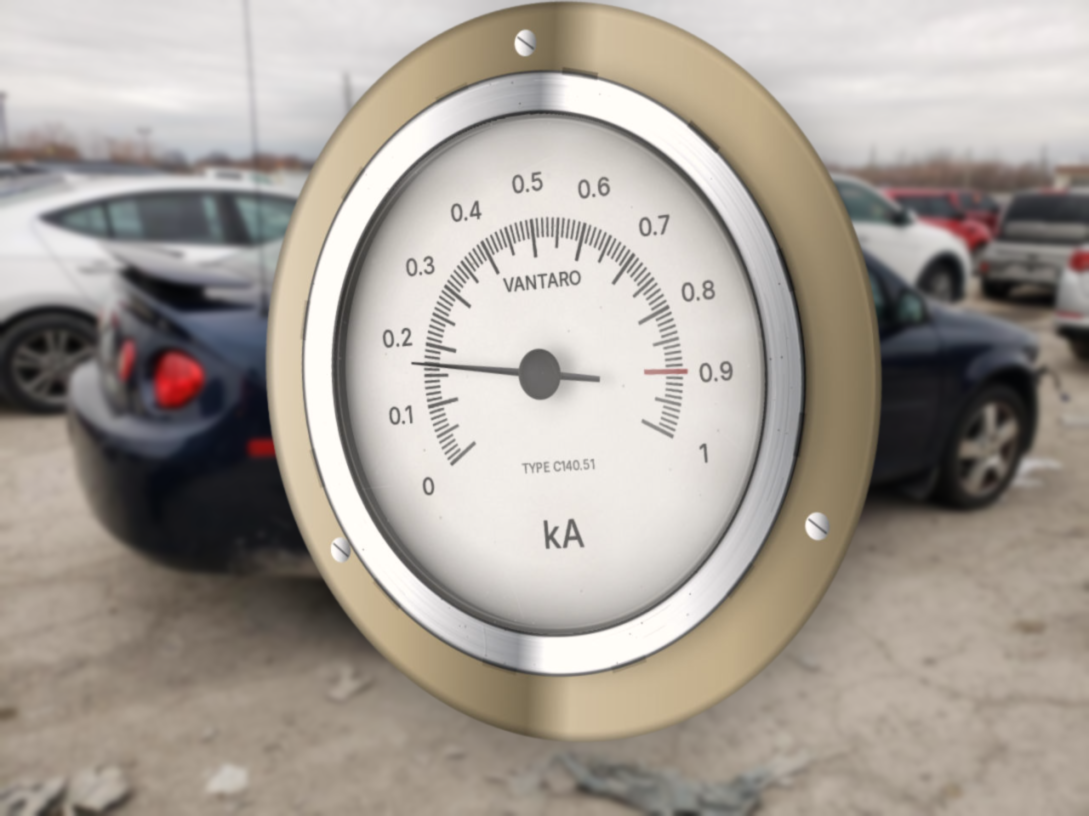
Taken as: 0.17
